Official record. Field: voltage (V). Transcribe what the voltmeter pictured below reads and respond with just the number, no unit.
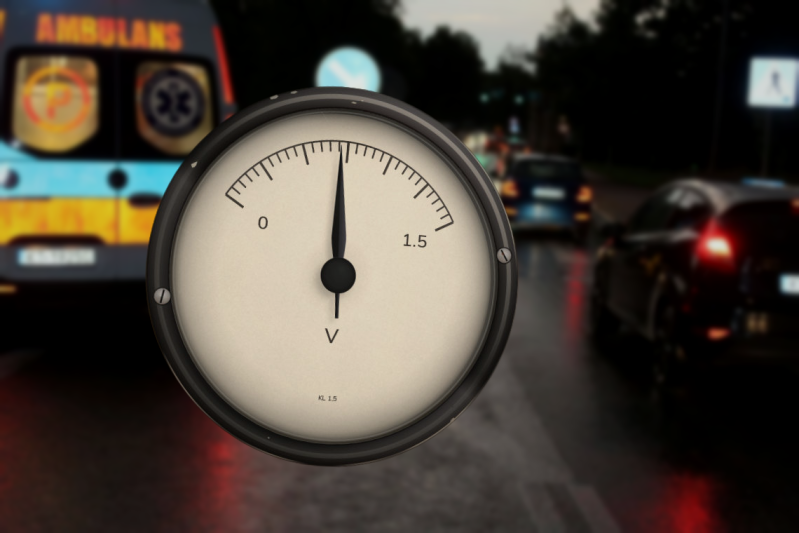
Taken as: 0.7
